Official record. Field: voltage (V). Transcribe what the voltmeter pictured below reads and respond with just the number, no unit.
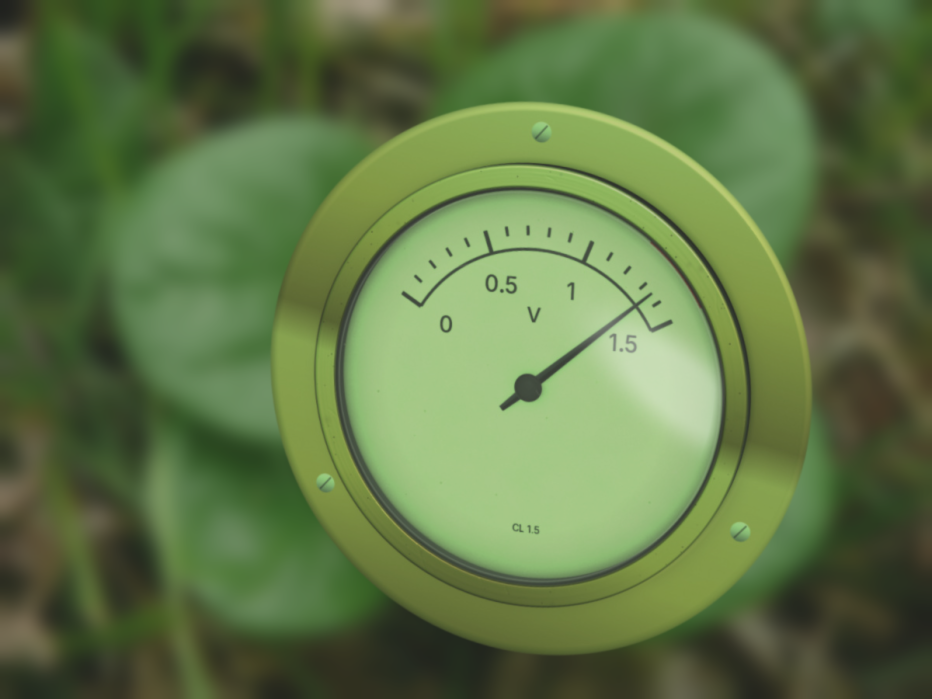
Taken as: 1.35
